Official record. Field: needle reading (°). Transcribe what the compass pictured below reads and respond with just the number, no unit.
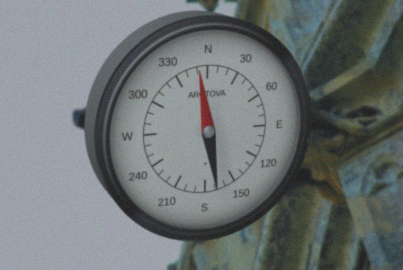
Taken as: 350
